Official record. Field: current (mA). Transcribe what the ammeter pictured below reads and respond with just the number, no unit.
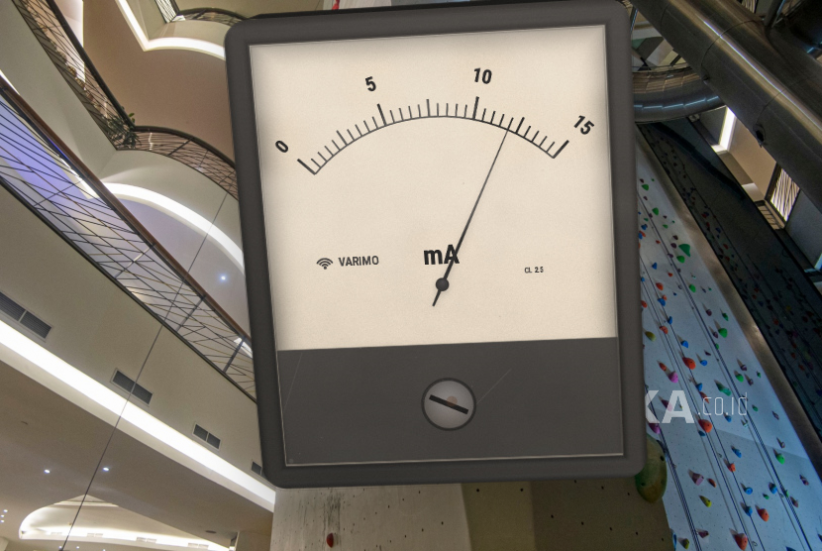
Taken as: 12
